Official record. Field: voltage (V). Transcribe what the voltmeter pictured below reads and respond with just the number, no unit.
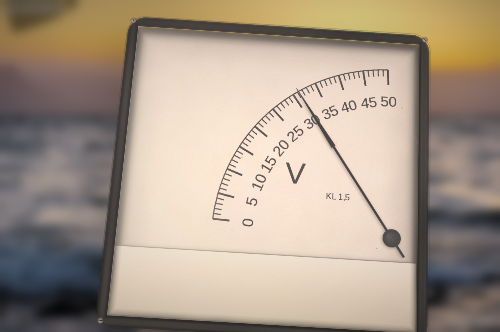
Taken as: 31
